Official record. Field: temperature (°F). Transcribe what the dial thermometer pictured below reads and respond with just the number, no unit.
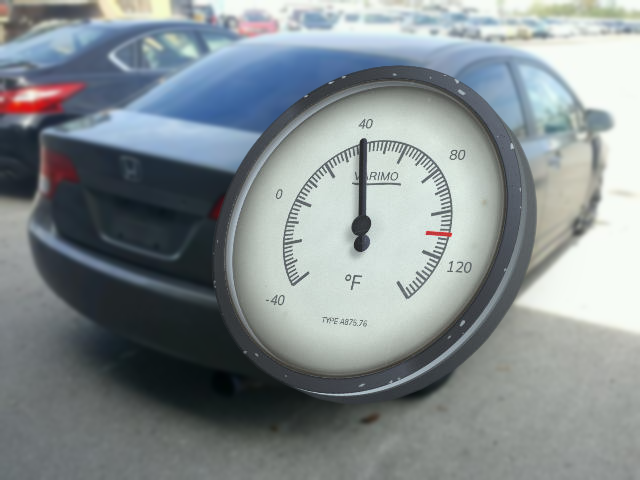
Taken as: 40
